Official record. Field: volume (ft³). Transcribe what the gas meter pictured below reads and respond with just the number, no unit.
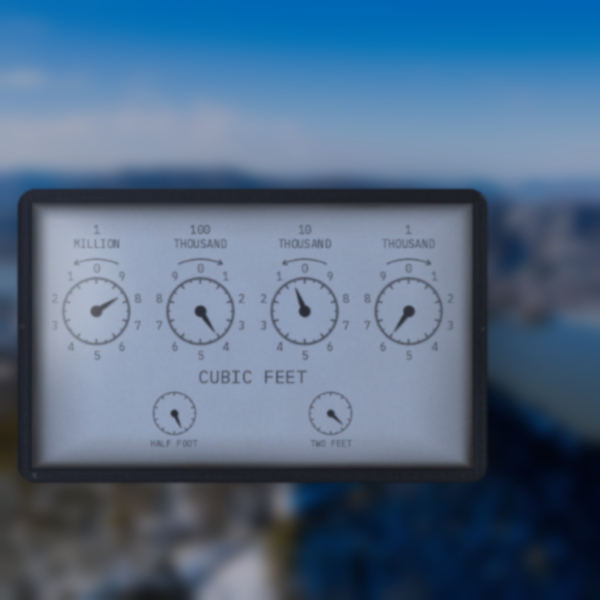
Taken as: 840600
